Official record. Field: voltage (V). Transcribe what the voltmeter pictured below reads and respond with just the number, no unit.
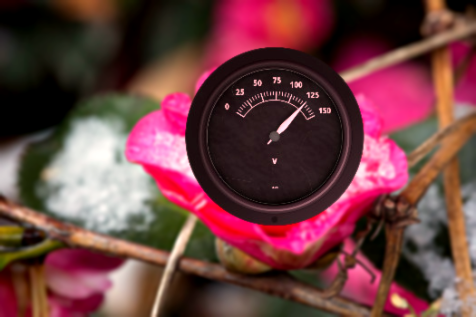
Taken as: 125
